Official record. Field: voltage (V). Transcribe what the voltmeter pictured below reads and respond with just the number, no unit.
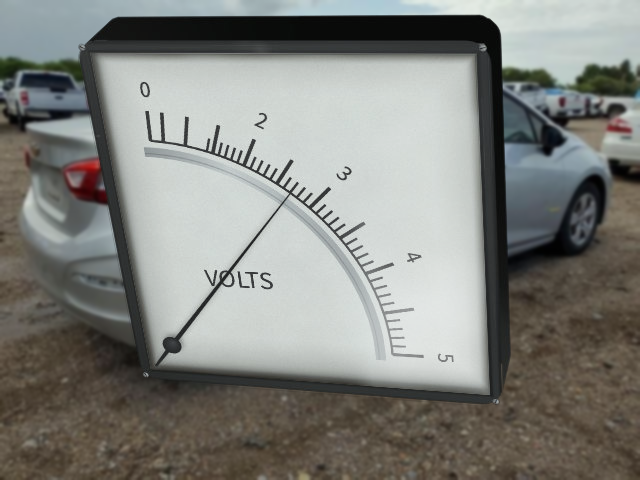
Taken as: 2.7
